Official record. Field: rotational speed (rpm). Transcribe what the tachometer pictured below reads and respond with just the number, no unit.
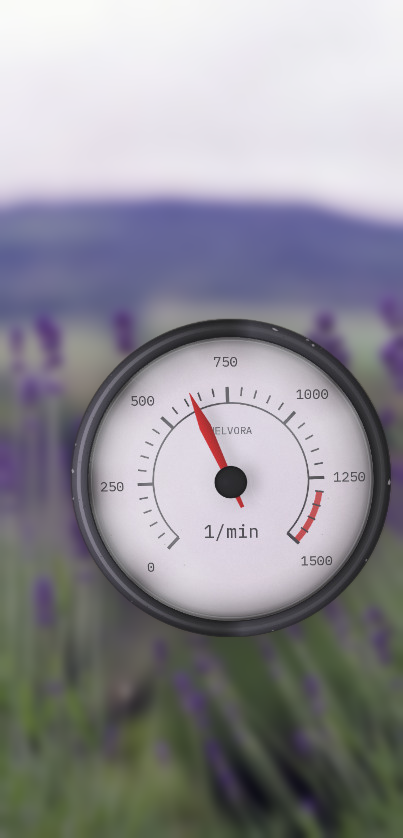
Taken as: 625
